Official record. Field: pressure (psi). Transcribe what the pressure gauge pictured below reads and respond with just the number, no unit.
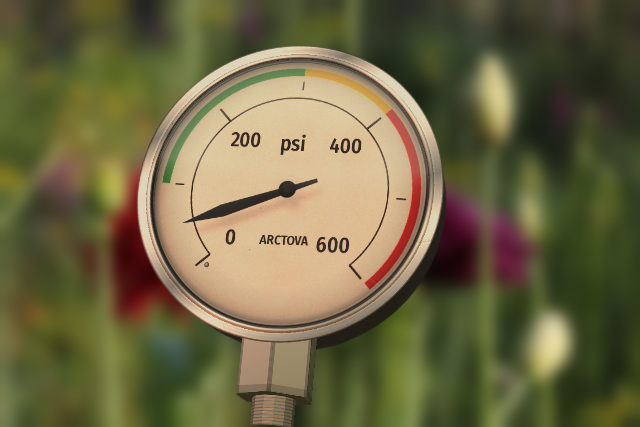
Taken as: 50
